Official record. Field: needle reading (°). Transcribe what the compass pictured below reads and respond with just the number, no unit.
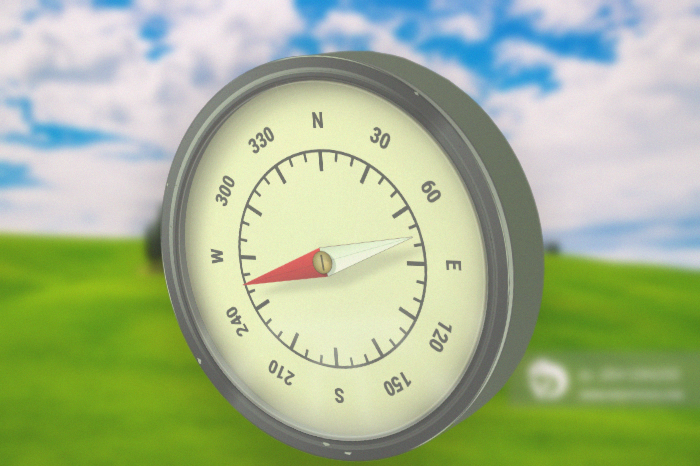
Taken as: 255
